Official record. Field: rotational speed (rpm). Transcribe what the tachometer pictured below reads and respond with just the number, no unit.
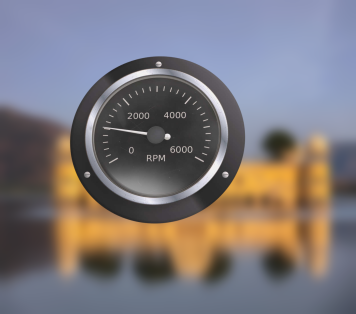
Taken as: 1000
